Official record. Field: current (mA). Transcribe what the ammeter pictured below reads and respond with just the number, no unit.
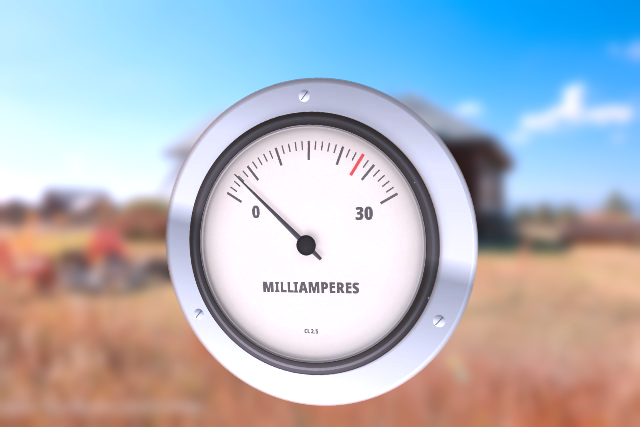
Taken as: 3
